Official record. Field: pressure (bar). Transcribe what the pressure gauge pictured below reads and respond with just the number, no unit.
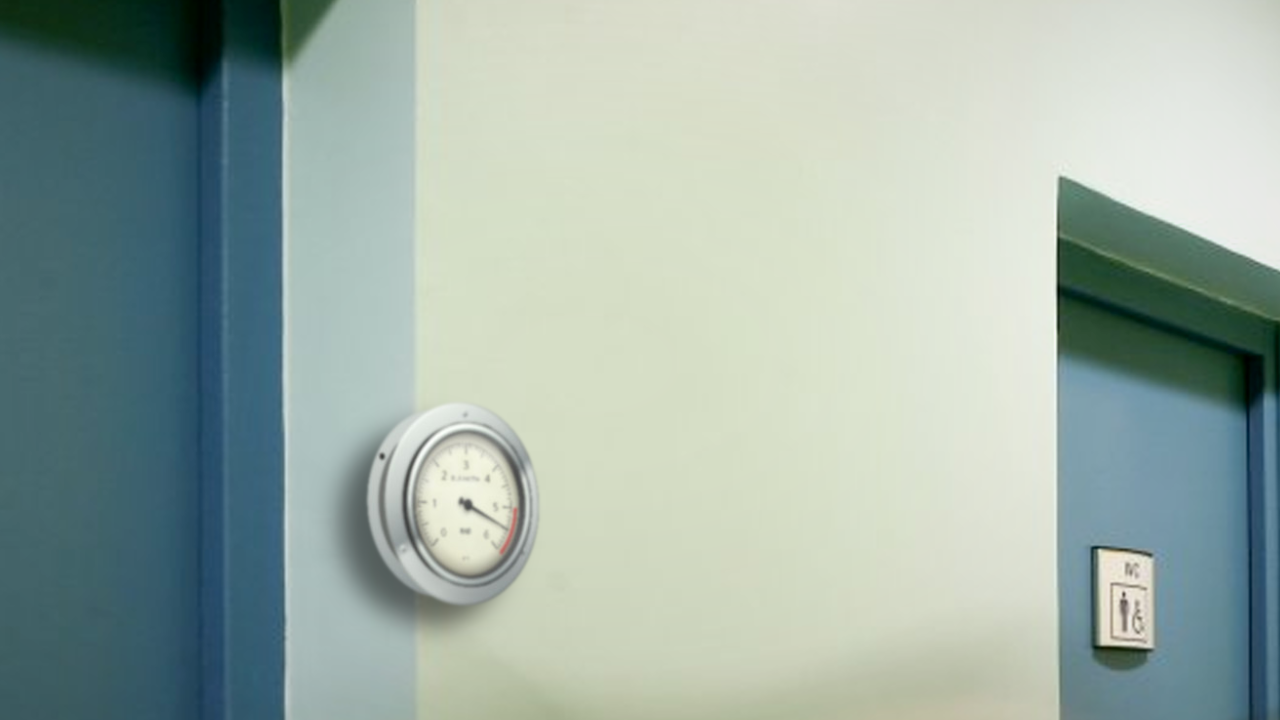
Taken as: 5.5
